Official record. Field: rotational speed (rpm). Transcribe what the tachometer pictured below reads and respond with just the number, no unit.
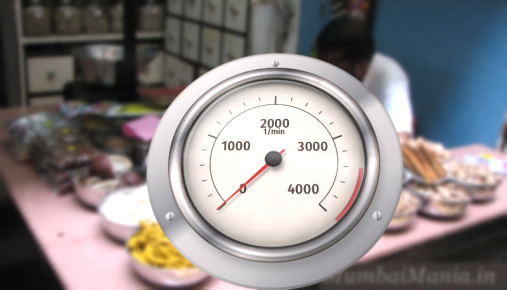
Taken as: 0
